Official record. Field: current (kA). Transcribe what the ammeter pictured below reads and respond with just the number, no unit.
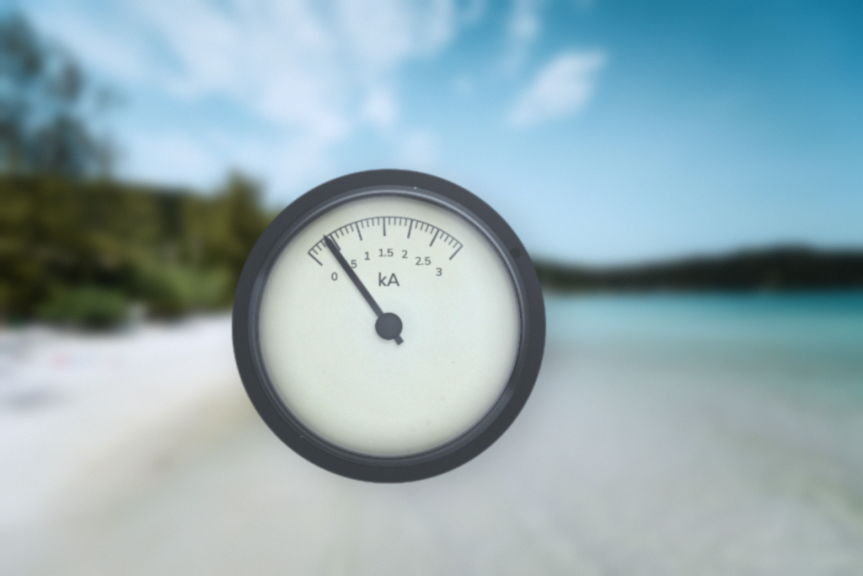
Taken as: 0.4
